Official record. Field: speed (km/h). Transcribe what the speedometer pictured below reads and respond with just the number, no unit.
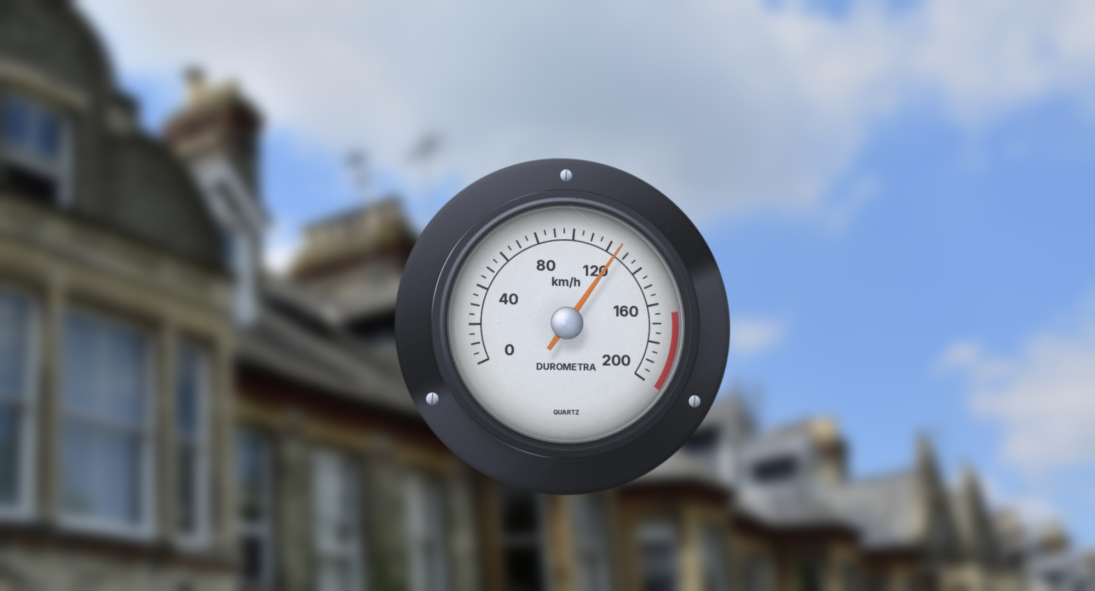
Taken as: 125
